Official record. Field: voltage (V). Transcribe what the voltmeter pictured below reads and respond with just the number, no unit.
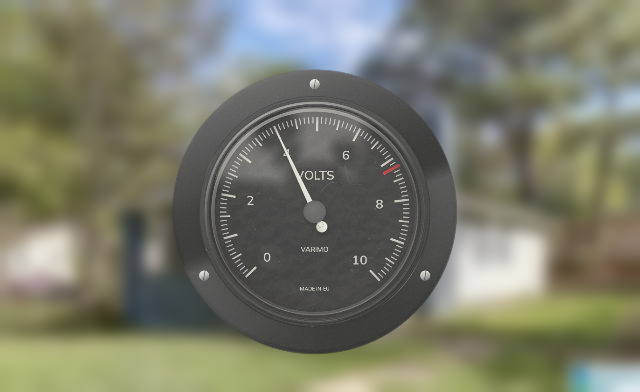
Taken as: 4
